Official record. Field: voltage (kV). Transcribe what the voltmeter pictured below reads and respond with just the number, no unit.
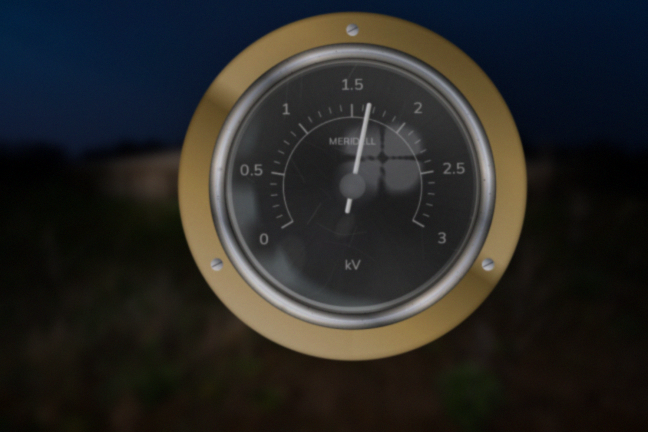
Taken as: 1.65
